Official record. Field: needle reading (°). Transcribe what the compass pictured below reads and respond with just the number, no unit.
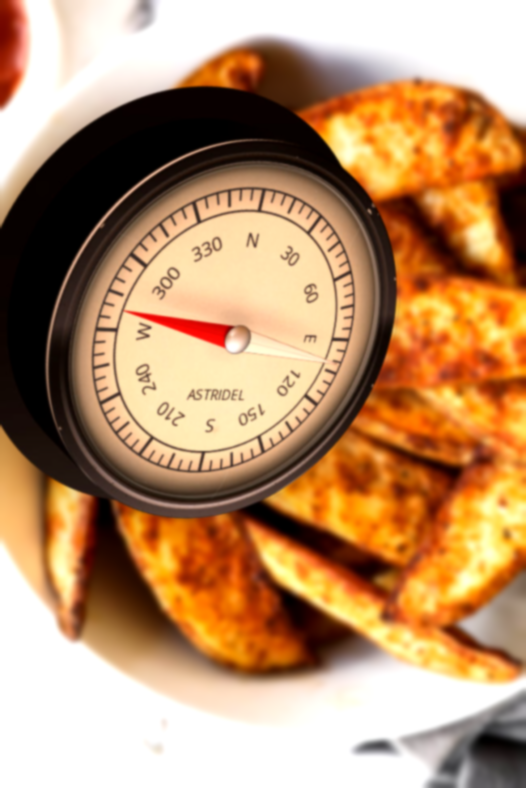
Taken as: 280
